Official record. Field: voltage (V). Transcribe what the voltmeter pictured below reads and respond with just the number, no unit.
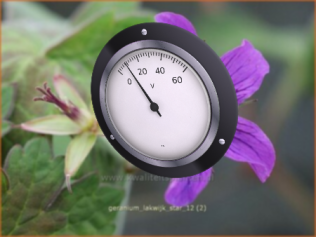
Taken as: 10
